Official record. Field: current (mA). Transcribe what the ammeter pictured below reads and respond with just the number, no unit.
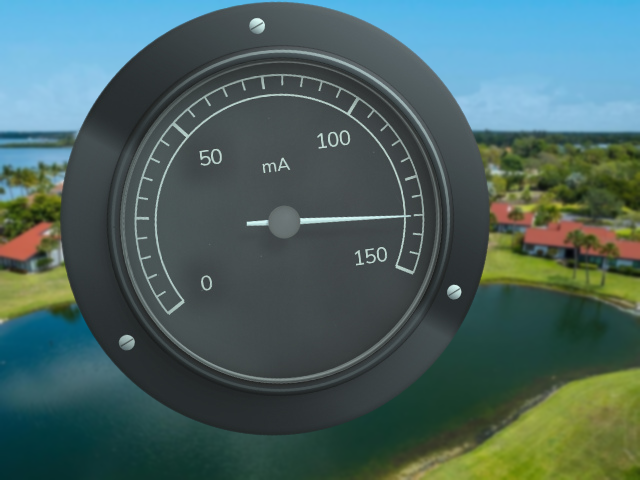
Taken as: 135
